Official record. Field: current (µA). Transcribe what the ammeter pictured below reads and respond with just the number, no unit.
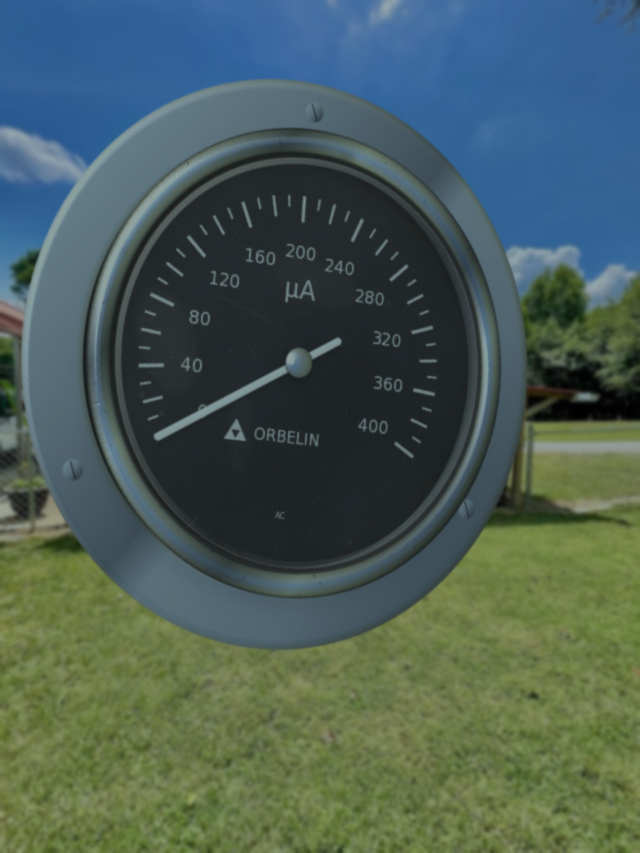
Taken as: 0
